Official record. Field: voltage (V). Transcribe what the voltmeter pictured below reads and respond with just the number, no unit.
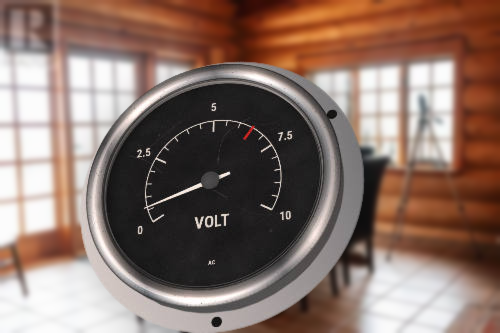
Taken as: 0.5
